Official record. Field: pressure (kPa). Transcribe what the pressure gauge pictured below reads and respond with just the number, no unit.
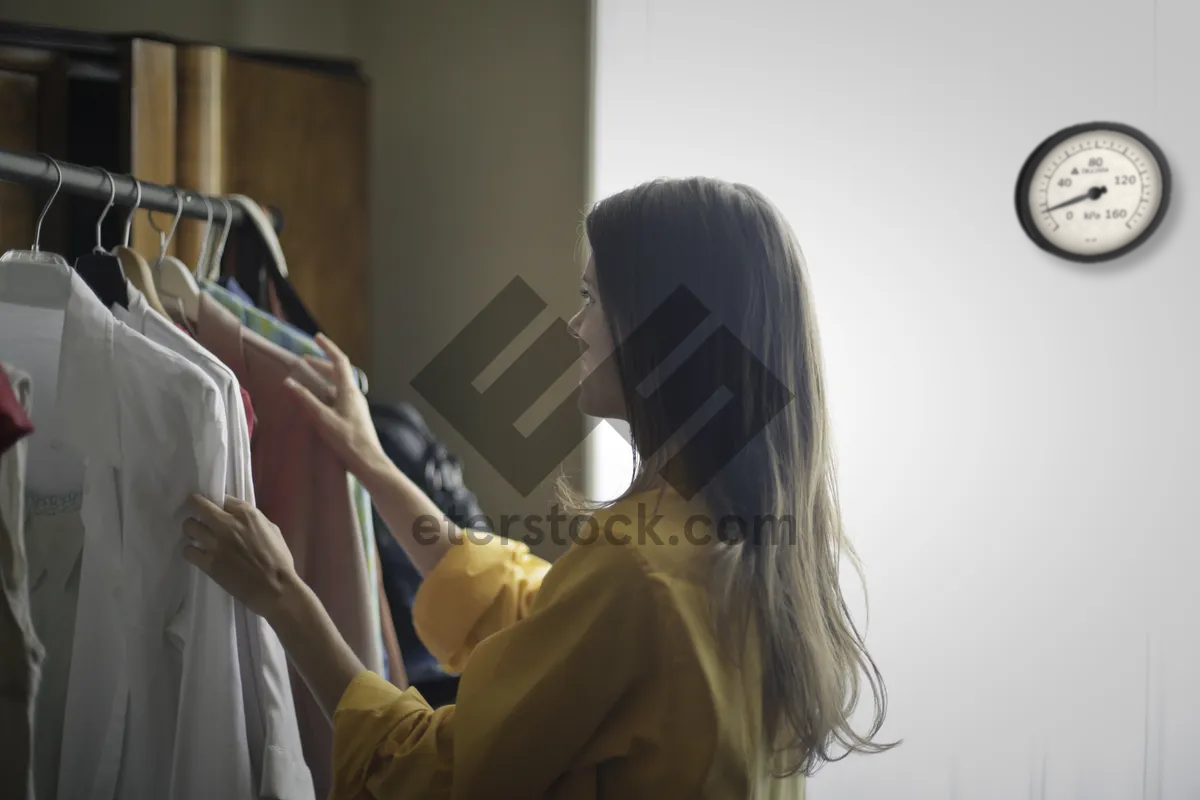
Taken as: 15
